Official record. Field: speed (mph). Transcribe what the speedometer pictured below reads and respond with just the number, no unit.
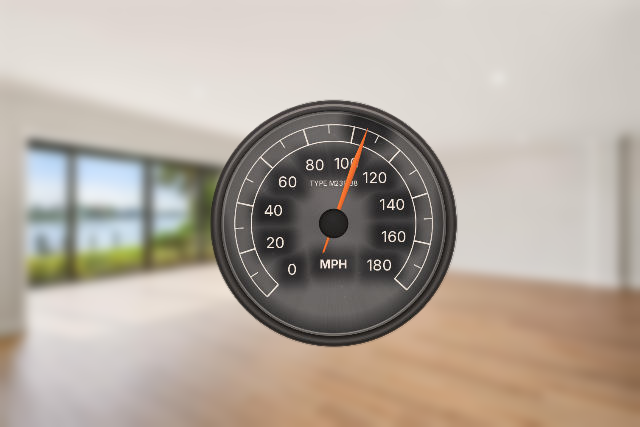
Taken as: 105
